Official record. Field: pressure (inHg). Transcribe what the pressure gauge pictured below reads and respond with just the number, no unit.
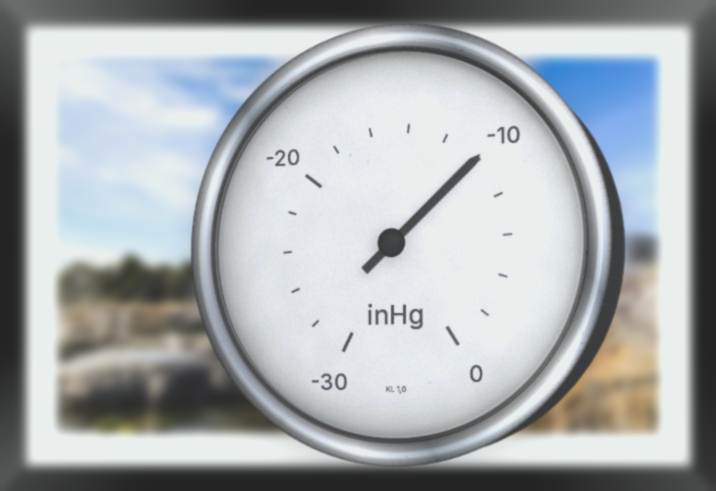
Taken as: -10
